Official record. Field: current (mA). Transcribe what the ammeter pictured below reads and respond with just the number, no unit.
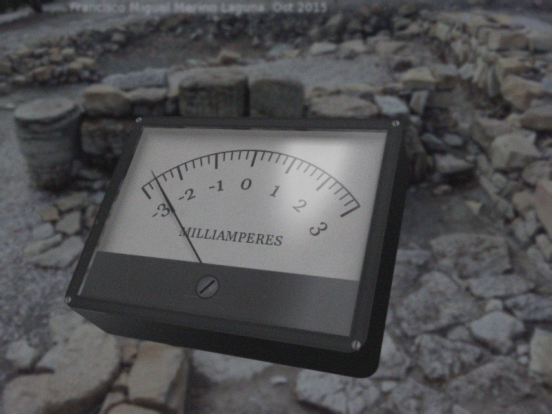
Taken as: -2.6
